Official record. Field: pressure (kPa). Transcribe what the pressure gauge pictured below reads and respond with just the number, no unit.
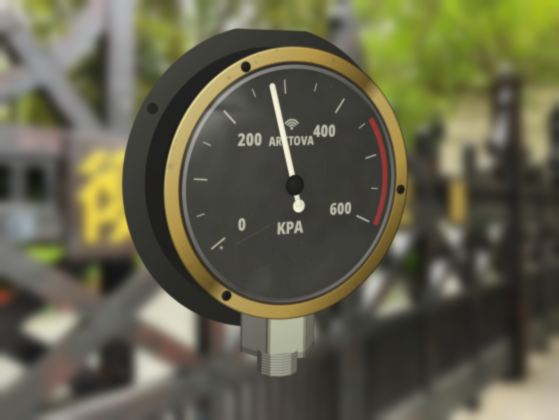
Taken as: 275
